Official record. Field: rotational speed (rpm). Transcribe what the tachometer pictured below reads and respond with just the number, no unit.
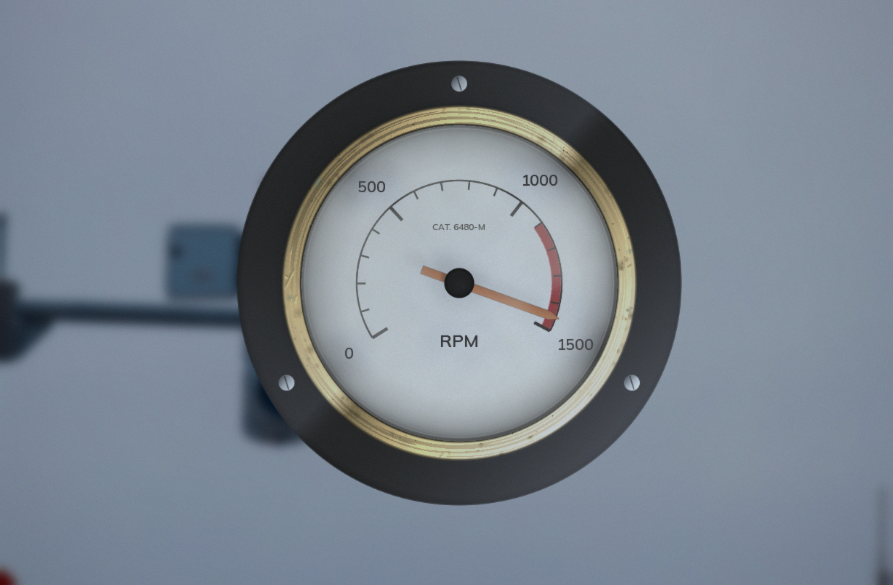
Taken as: 1450
